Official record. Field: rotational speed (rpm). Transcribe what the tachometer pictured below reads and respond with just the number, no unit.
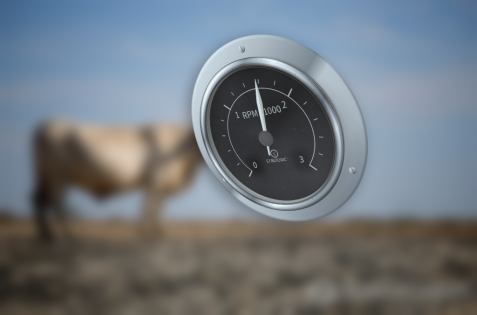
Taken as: 1600
